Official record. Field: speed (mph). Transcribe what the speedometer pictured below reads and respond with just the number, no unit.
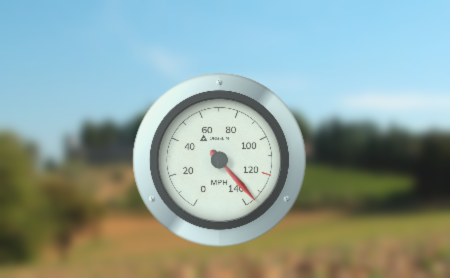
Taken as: 135
